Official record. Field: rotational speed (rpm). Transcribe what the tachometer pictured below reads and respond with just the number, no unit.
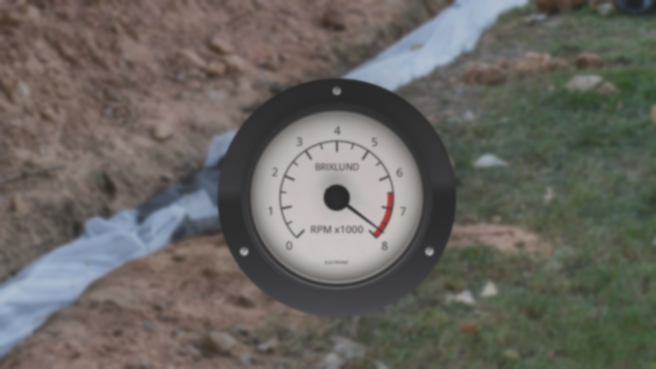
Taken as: 7750
